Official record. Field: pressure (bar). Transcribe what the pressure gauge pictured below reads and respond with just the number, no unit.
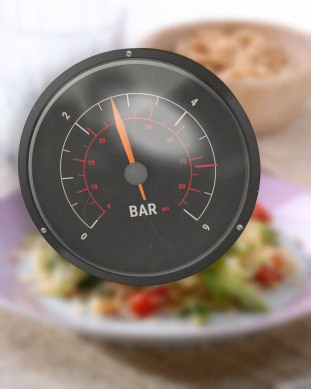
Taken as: 2.75
